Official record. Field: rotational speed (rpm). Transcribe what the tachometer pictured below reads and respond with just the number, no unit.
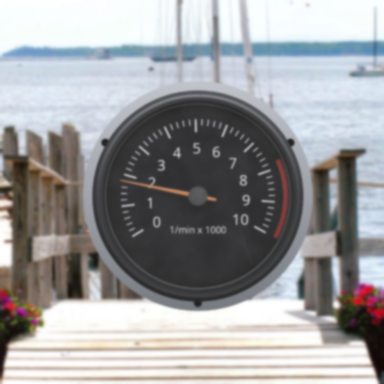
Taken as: 1800
